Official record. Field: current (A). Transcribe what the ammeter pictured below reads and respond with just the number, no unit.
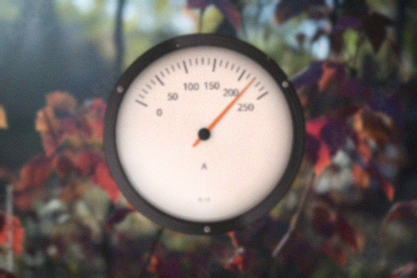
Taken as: 220
